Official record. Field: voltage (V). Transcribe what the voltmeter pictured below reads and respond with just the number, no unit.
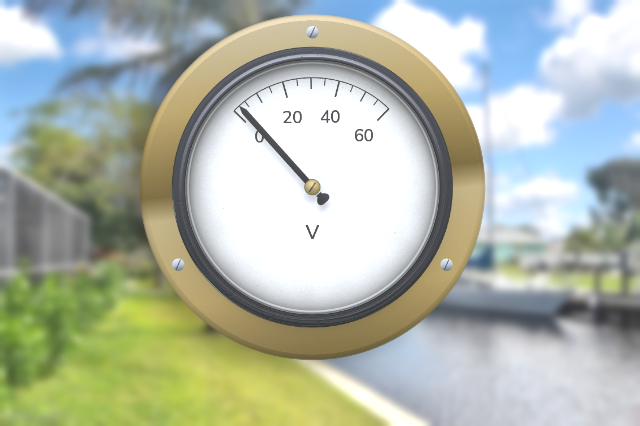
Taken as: 2.5
